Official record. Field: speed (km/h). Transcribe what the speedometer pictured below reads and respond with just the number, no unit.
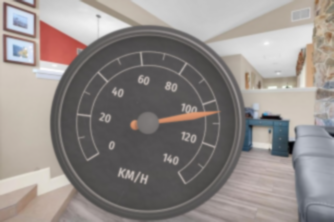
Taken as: 105
